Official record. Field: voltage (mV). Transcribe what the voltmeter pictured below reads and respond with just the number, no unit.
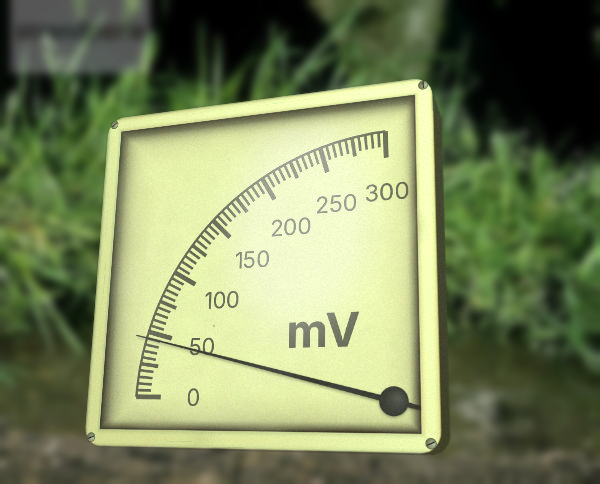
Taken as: 45
